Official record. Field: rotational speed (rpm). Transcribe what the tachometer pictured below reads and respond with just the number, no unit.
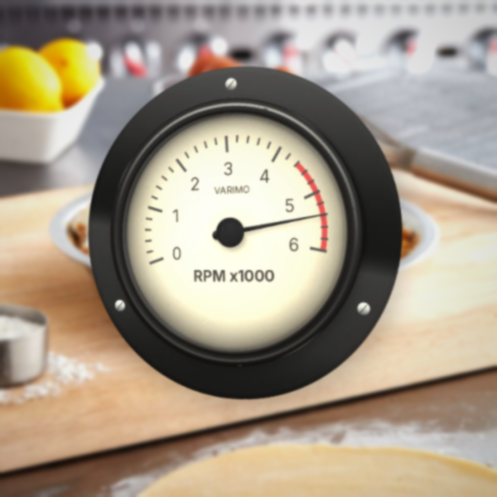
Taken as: 5400
